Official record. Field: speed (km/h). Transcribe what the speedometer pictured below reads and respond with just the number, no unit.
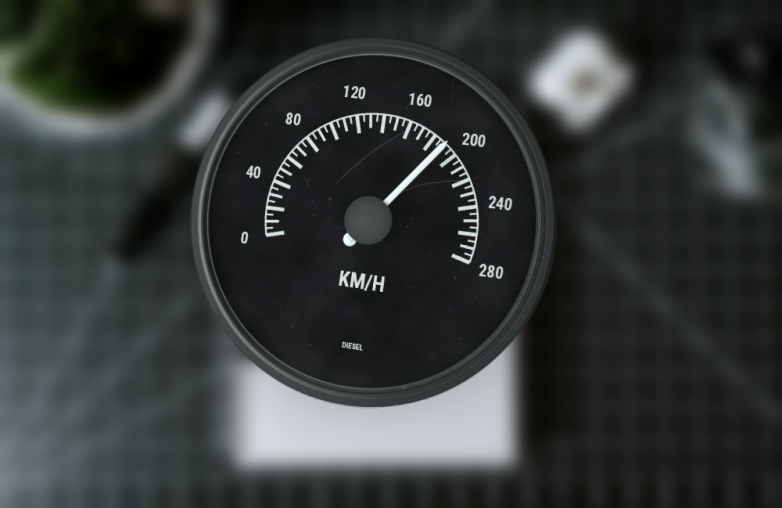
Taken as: 190
